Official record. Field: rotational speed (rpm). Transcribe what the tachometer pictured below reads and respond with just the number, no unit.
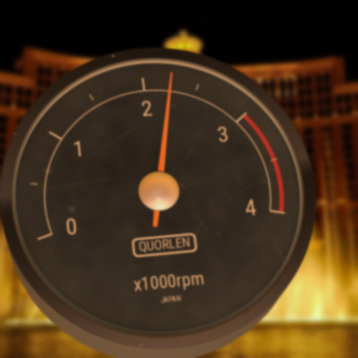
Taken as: 2250
